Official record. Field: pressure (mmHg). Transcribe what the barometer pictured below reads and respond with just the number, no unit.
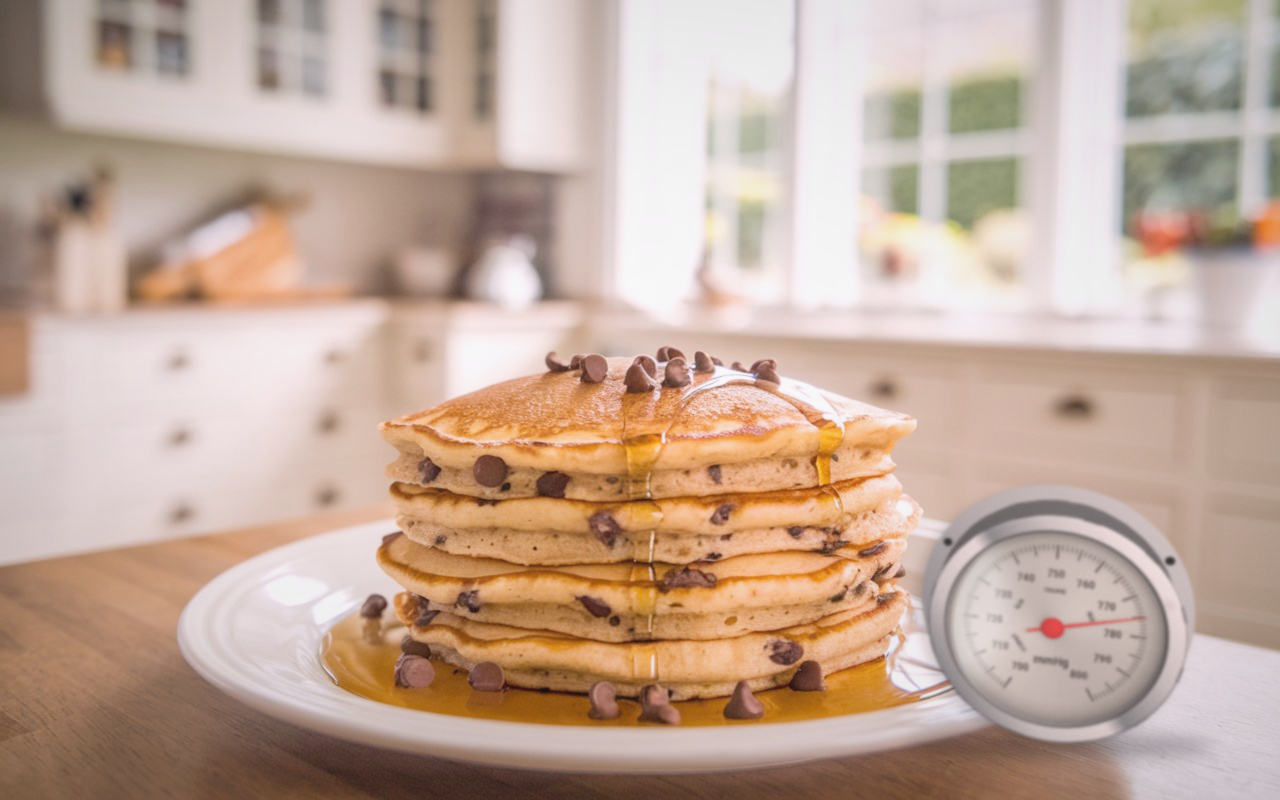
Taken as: 775
